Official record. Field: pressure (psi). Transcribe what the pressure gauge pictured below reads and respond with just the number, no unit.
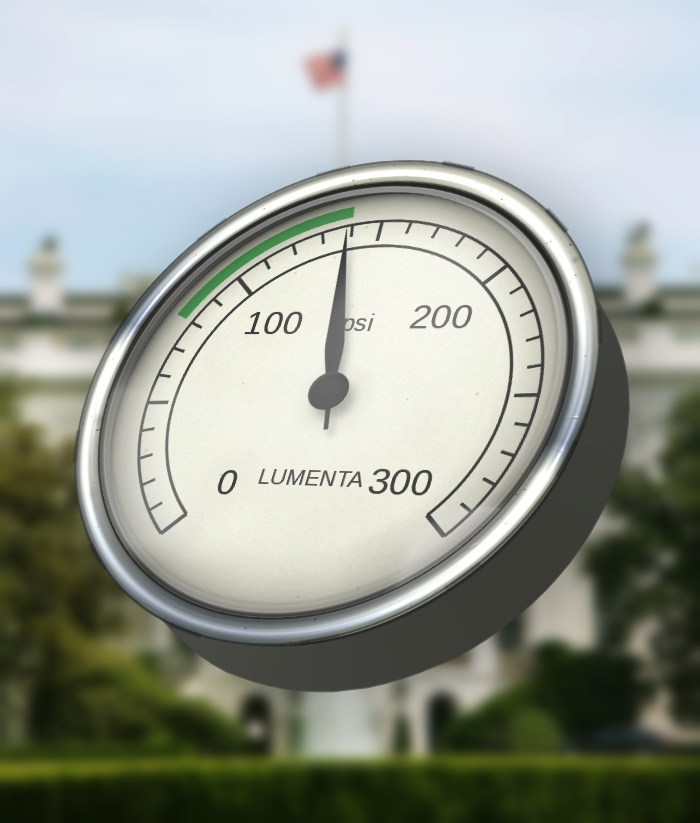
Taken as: 140
